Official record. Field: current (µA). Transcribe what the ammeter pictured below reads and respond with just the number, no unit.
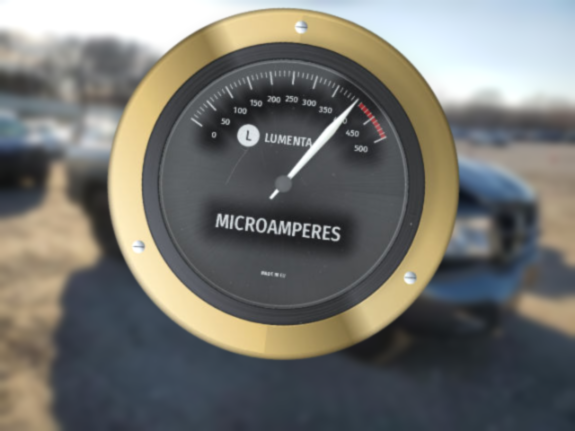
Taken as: 400
